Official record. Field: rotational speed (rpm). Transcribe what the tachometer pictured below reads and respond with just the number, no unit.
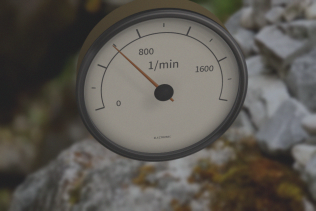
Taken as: 600
